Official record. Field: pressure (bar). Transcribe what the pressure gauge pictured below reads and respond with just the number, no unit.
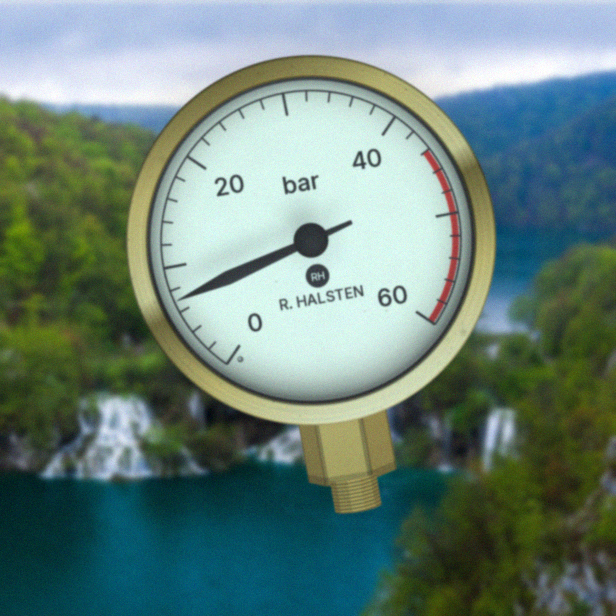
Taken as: 7
